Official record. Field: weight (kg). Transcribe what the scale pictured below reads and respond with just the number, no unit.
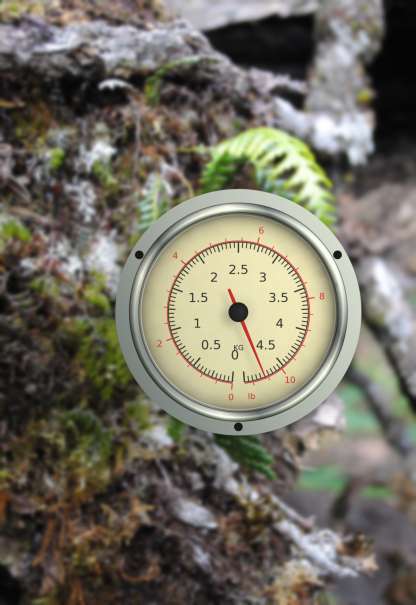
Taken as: 4.75
